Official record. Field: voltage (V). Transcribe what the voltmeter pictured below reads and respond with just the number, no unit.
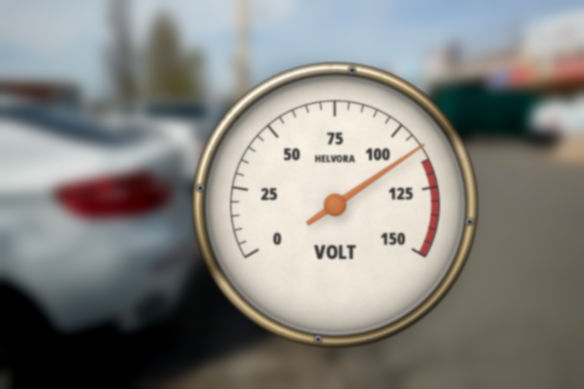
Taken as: 110
